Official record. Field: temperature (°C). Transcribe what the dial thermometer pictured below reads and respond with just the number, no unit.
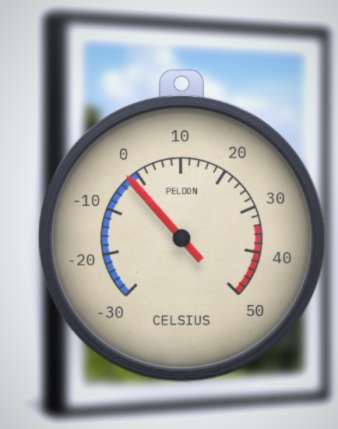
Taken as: -2
